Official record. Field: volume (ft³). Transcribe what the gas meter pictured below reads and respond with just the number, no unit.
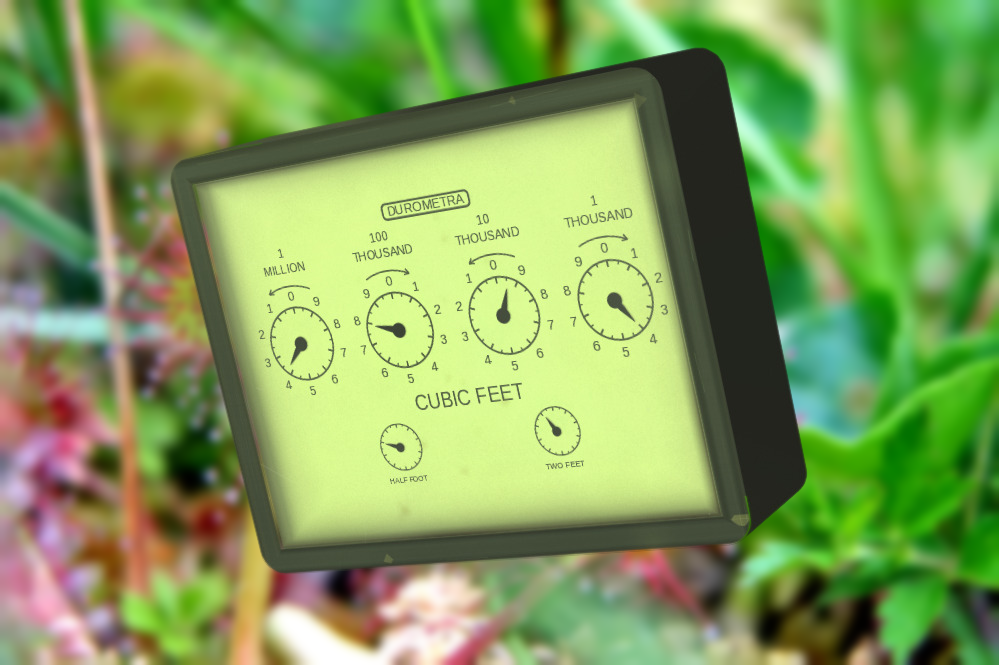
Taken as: 379400
